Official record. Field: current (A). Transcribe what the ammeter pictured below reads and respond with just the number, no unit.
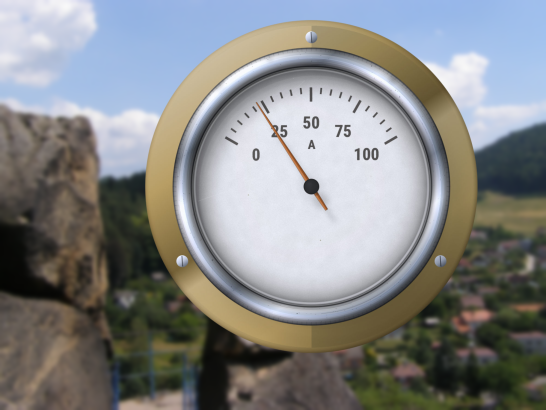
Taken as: 22.5
